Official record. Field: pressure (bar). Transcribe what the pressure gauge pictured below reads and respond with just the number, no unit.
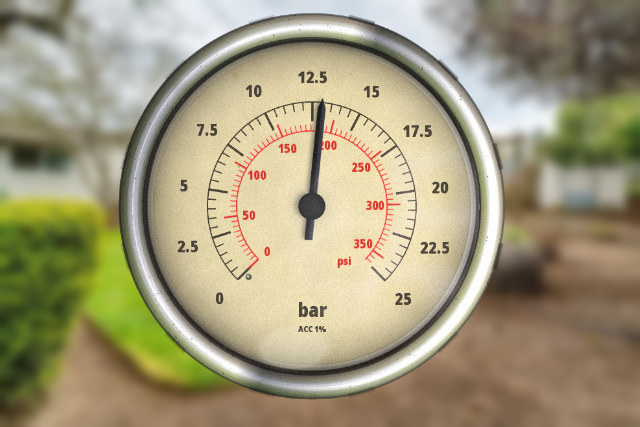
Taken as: 13
